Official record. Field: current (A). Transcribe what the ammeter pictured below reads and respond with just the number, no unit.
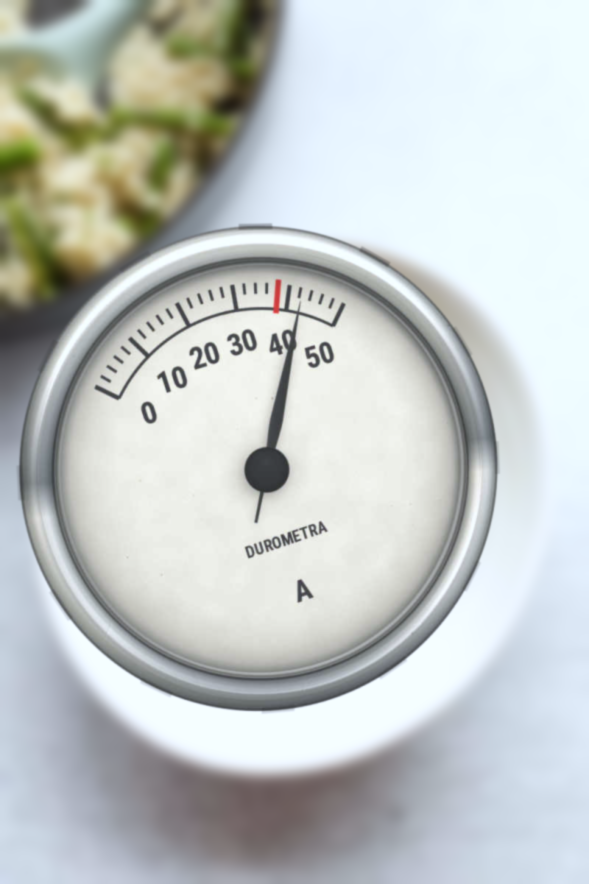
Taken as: 42
